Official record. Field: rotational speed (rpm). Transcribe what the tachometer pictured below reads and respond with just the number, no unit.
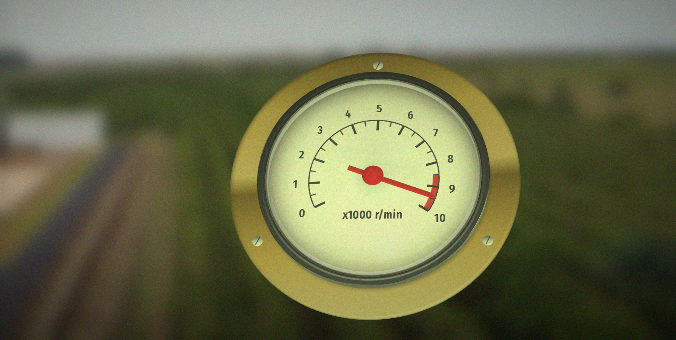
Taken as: 9500
